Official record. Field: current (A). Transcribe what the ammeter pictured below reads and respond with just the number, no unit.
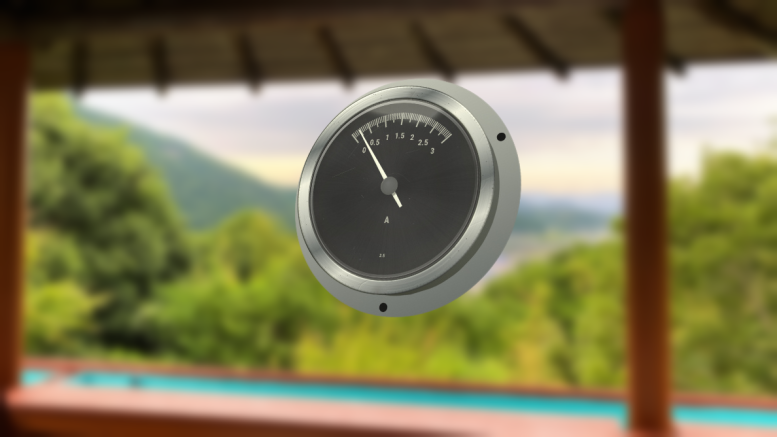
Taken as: 0.25
